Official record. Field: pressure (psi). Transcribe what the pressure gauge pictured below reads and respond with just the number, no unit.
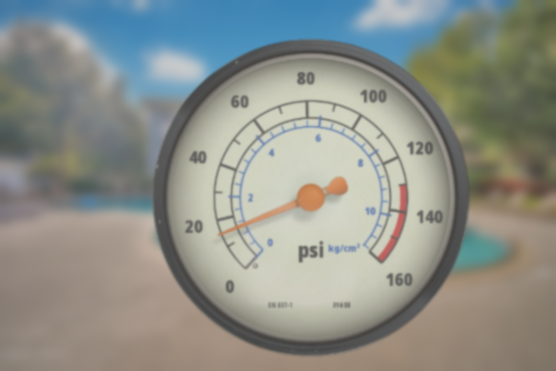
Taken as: 15
